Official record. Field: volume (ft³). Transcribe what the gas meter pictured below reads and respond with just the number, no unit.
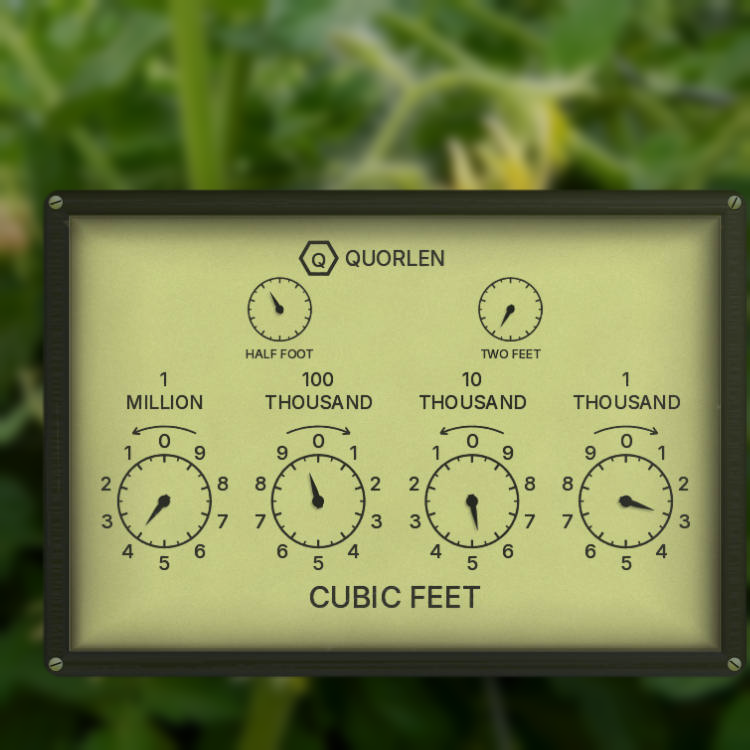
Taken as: 395300
